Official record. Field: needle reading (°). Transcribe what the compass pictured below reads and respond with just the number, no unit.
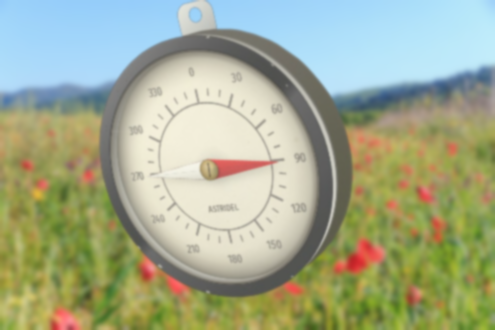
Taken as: 90
